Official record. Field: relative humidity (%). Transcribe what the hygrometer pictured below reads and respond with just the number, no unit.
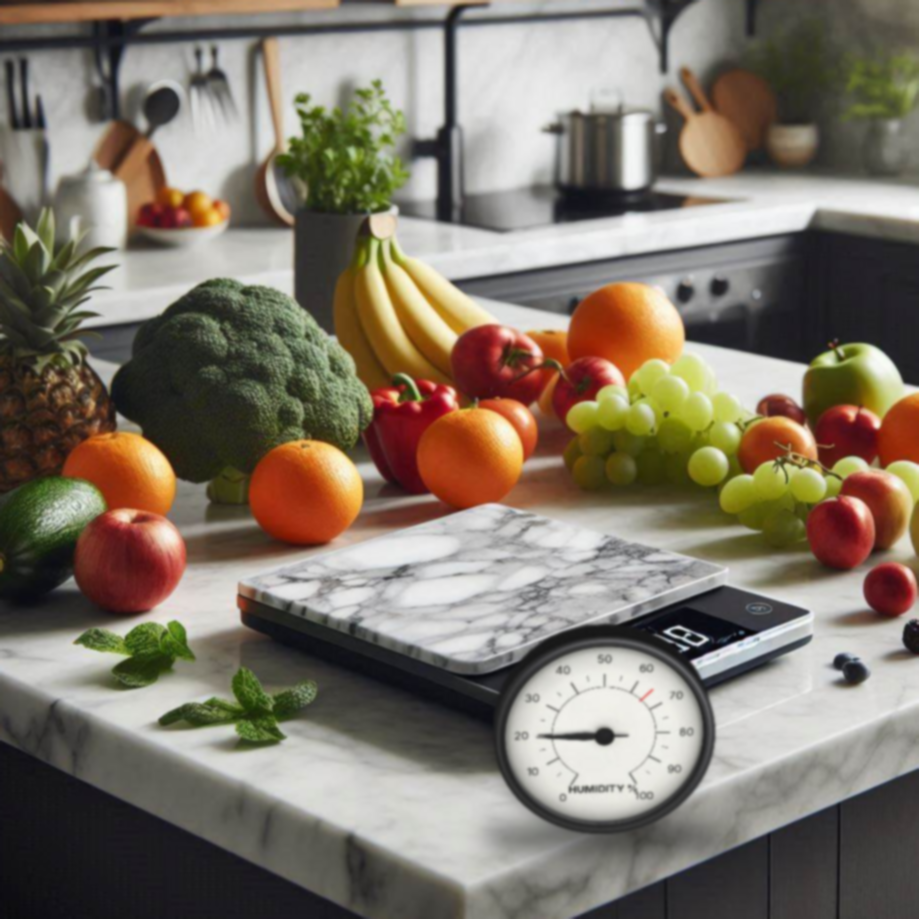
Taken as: 20
